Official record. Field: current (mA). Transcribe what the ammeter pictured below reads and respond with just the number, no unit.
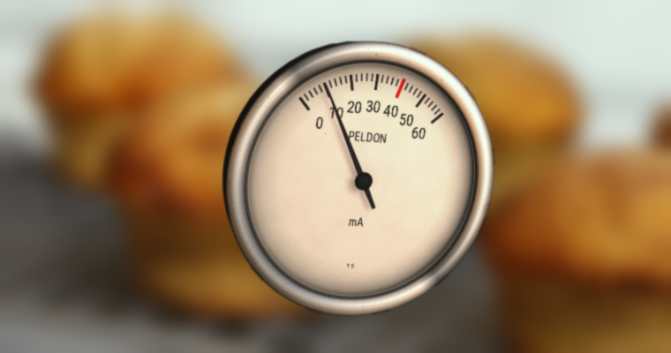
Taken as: 10
